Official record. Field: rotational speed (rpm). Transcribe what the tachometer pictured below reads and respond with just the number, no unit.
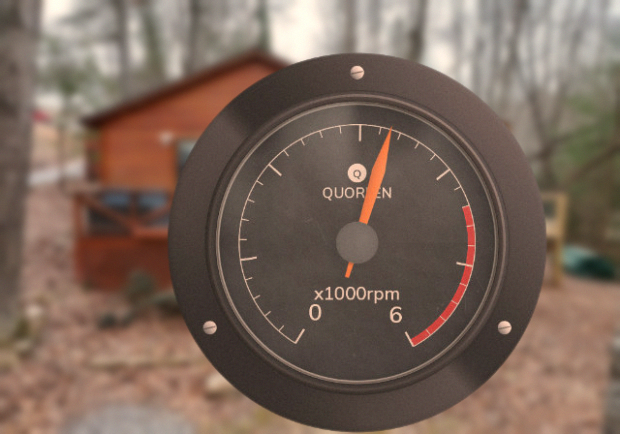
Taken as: 3300
